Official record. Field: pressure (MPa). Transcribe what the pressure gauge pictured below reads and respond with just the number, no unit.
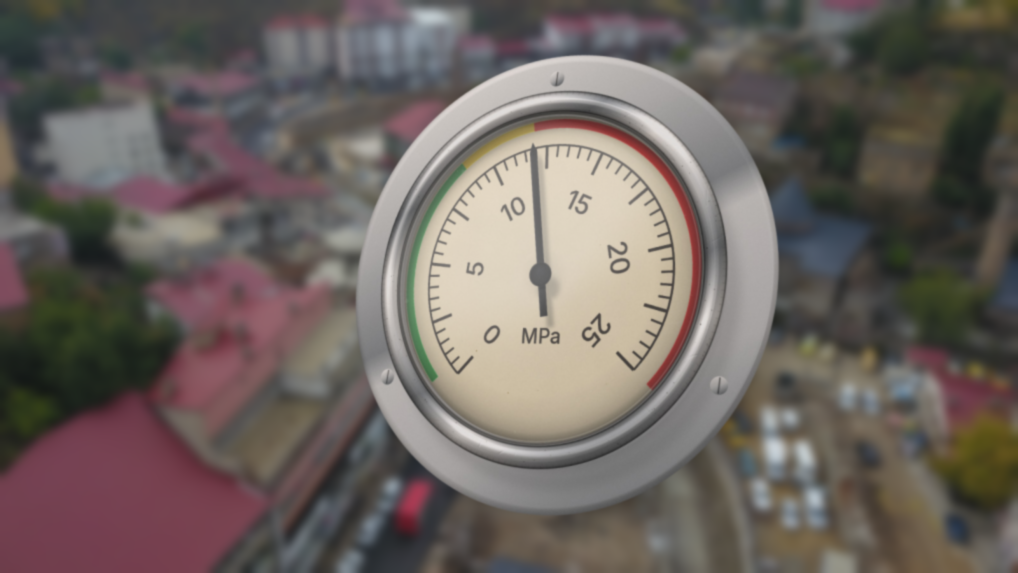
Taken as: 12
